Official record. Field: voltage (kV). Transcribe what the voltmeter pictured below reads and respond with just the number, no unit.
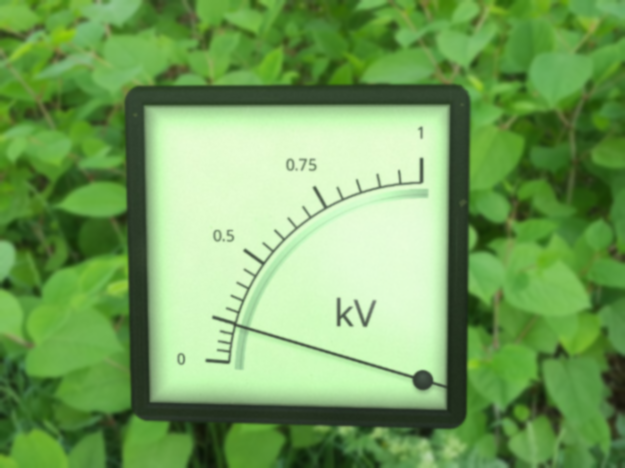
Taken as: 0.25
